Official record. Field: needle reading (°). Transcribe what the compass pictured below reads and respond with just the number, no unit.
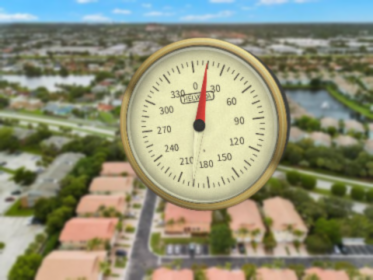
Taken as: 15
